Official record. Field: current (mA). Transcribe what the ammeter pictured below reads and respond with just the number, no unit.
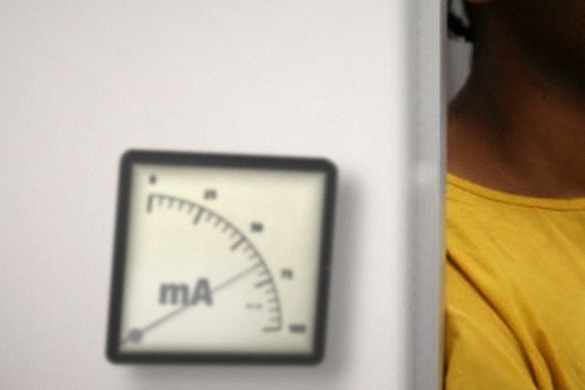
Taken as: 65
